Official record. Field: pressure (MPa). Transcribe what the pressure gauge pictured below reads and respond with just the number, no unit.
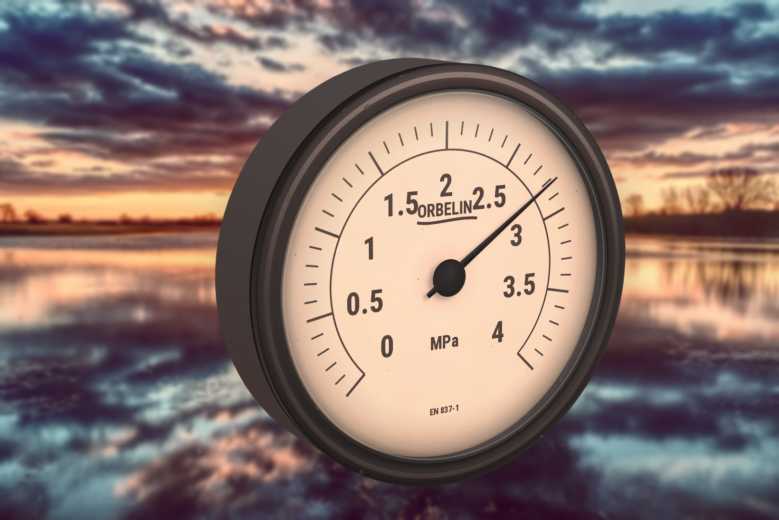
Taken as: 2.8
